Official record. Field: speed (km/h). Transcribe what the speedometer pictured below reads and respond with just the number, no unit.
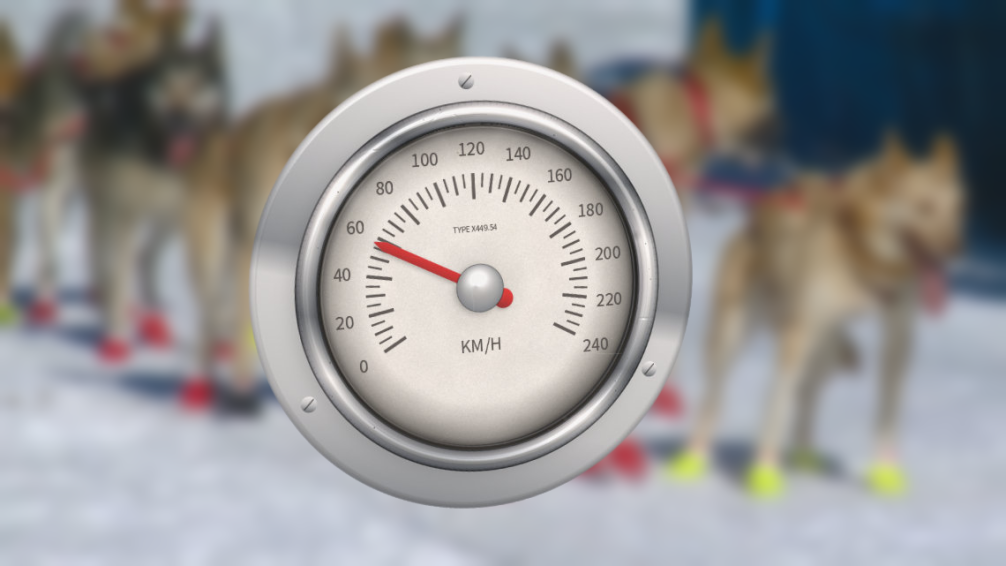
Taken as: 57.5
